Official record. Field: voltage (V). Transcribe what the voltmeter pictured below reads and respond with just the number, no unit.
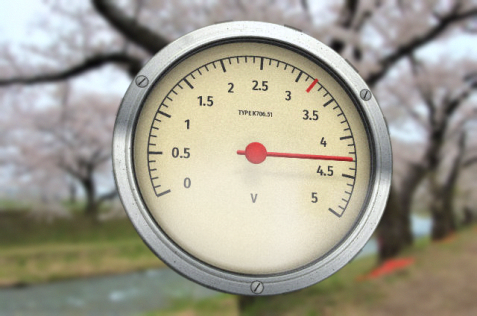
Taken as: 4.3
